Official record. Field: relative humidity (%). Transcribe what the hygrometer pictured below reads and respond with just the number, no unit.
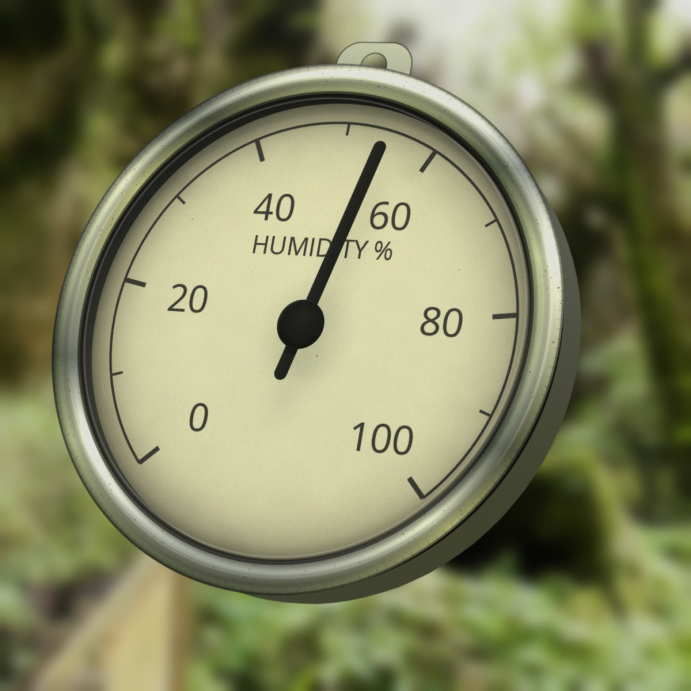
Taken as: 55
